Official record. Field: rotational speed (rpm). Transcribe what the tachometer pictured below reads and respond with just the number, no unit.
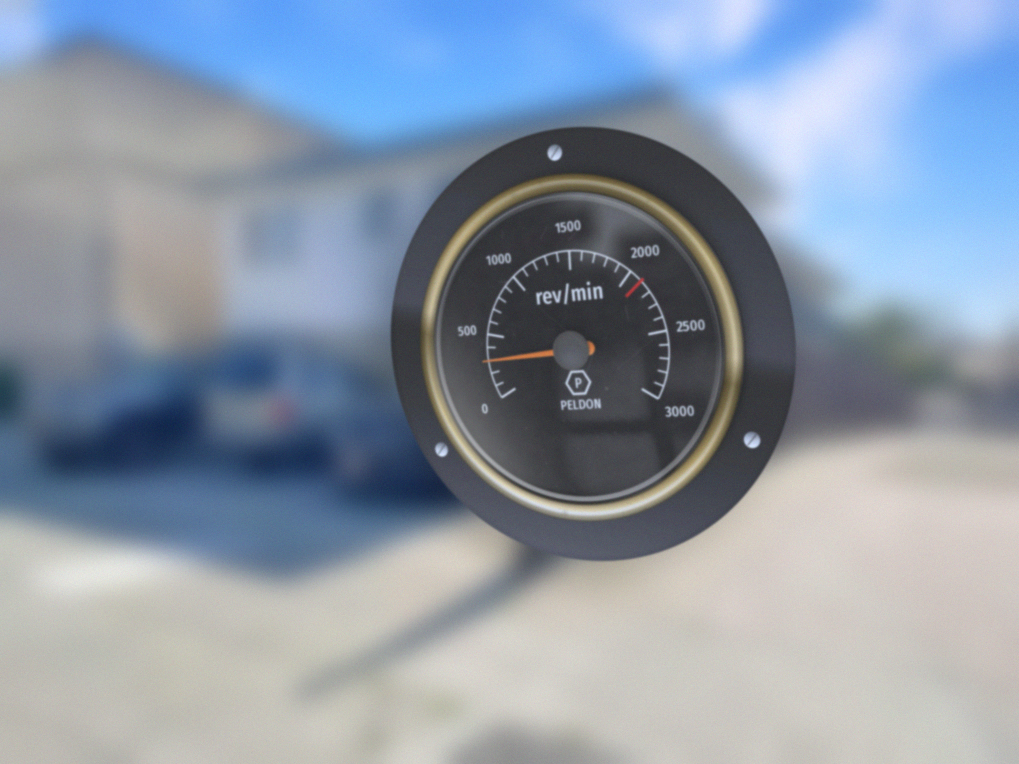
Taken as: 300
